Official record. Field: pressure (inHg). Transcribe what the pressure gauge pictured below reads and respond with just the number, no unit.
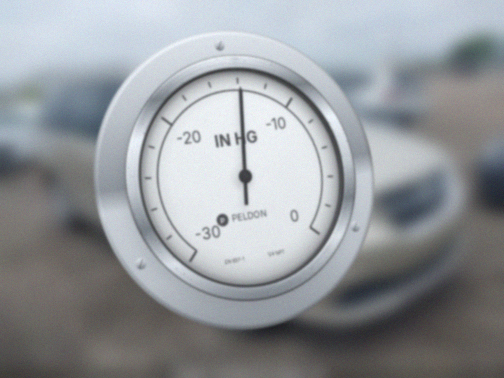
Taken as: -14
